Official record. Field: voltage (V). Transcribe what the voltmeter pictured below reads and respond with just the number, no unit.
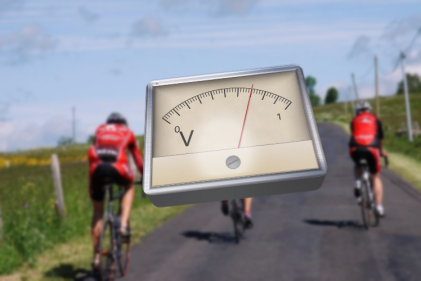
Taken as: 0.7
